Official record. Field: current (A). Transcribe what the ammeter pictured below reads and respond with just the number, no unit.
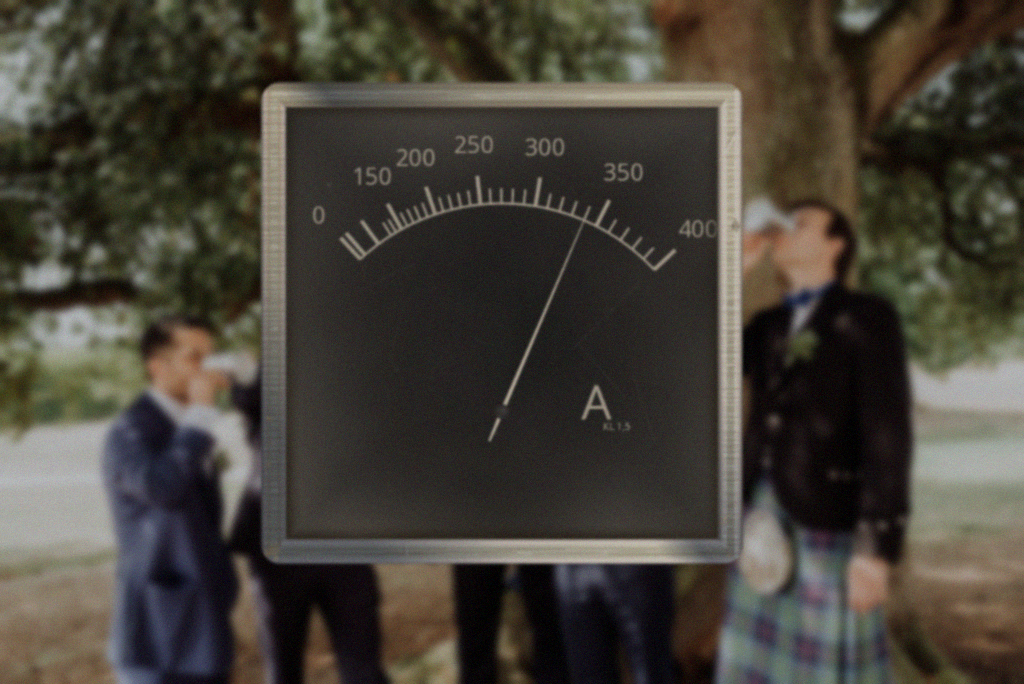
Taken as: 340
